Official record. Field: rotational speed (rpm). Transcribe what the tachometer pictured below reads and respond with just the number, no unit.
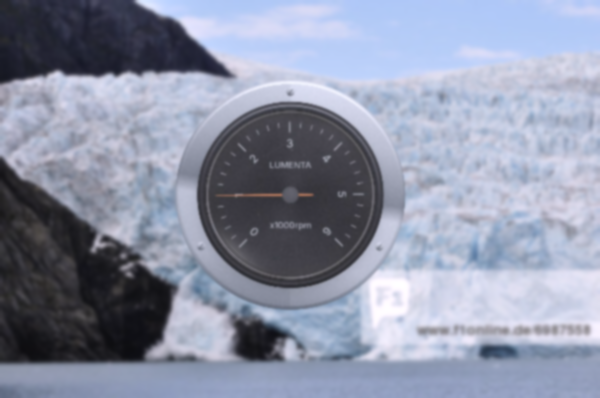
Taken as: 1000
